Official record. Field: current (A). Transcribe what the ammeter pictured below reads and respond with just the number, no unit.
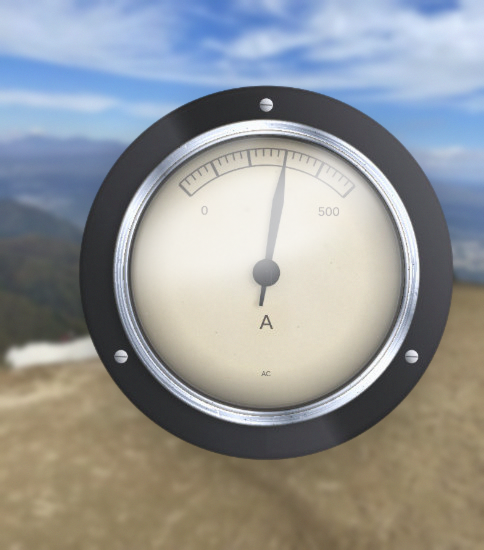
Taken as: 300
